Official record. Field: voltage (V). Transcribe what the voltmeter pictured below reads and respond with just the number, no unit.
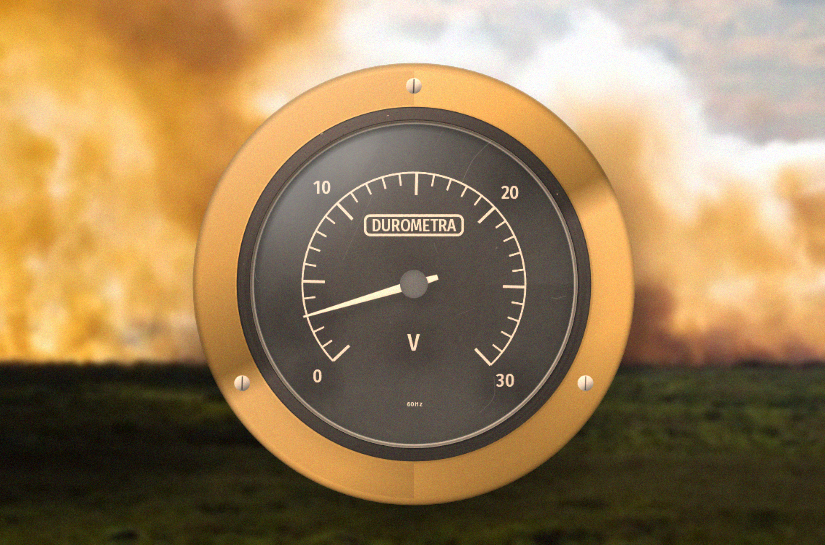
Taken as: 3
